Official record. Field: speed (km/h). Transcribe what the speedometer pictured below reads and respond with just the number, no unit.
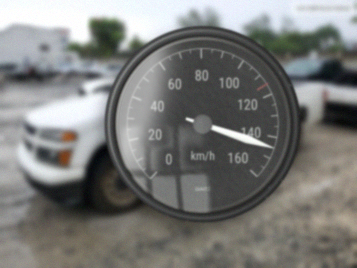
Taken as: 145
